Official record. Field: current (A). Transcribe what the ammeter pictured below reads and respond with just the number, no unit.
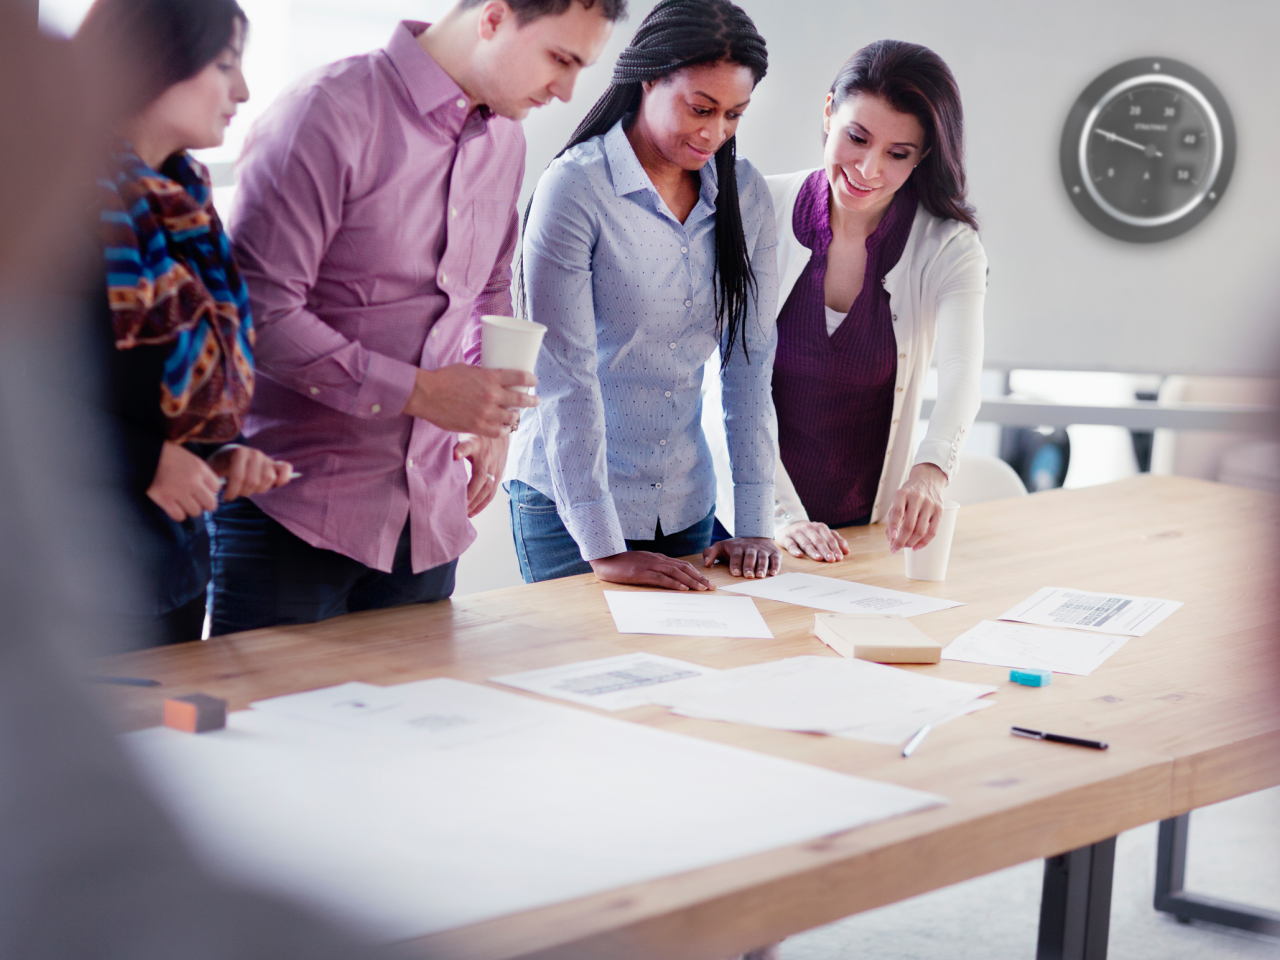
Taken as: 10
